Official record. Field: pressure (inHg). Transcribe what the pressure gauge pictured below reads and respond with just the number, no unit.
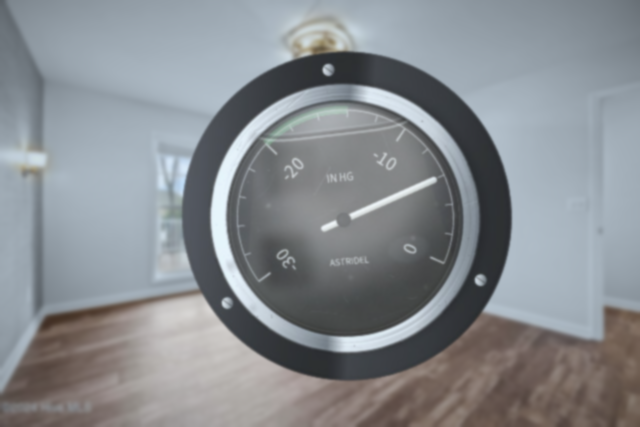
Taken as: -6
